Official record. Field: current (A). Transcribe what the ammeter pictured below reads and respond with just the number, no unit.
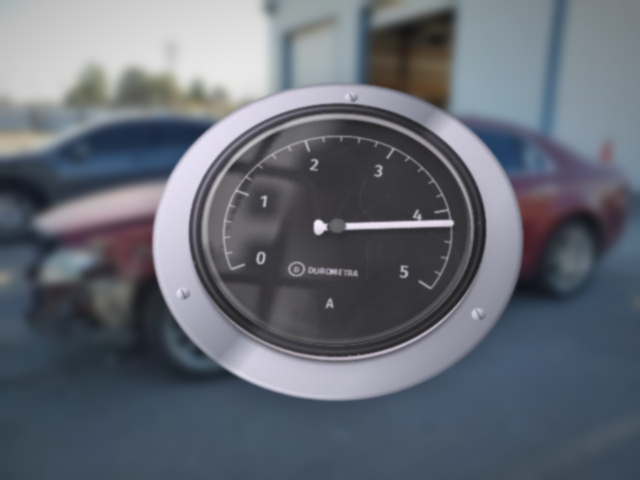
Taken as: 4.2
